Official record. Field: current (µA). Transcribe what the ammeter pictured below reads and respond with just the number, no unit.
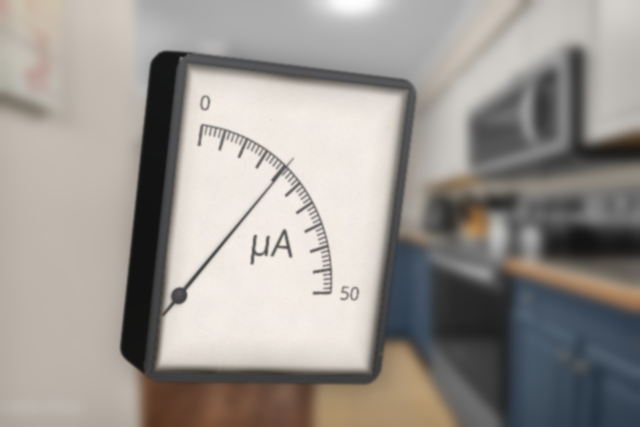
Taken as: 20
